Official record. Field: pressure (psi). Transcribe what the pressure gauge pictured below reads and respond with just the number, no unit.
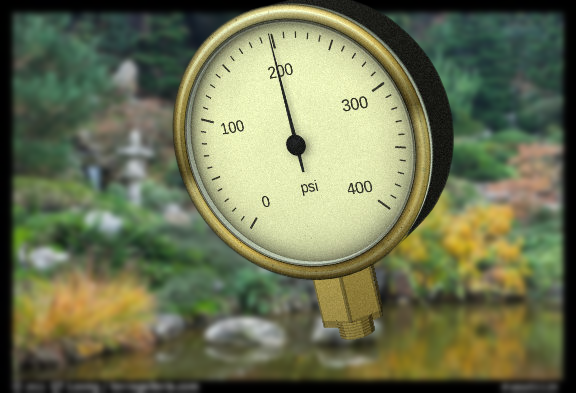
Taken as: 200
